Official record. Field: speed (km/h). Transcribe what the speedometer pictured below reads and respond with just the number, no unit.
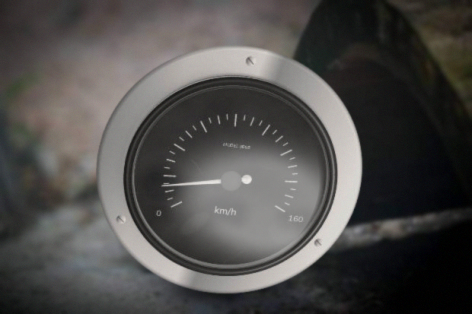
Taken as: 15
